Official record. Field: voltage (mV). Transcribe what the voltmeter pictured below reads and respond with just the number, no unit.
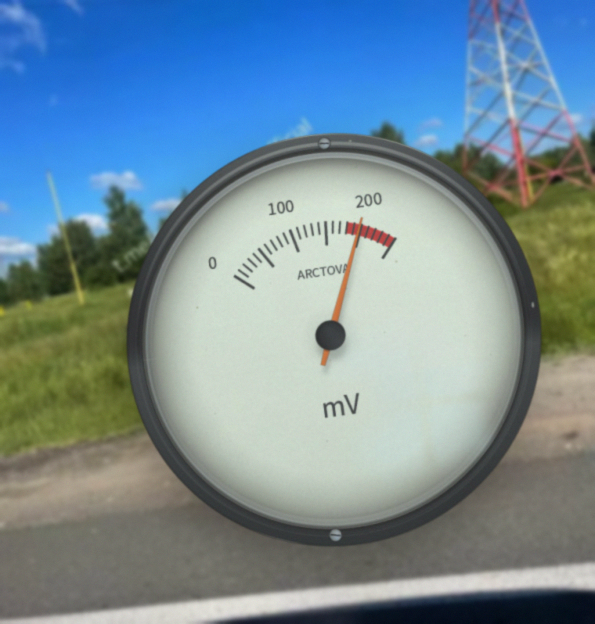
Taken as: 200
